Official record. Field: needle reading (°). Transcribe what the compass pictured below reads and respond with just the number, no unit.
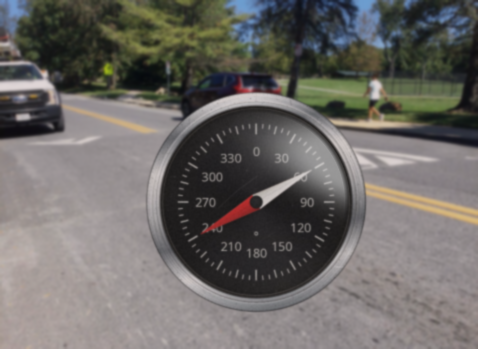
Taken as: 240
